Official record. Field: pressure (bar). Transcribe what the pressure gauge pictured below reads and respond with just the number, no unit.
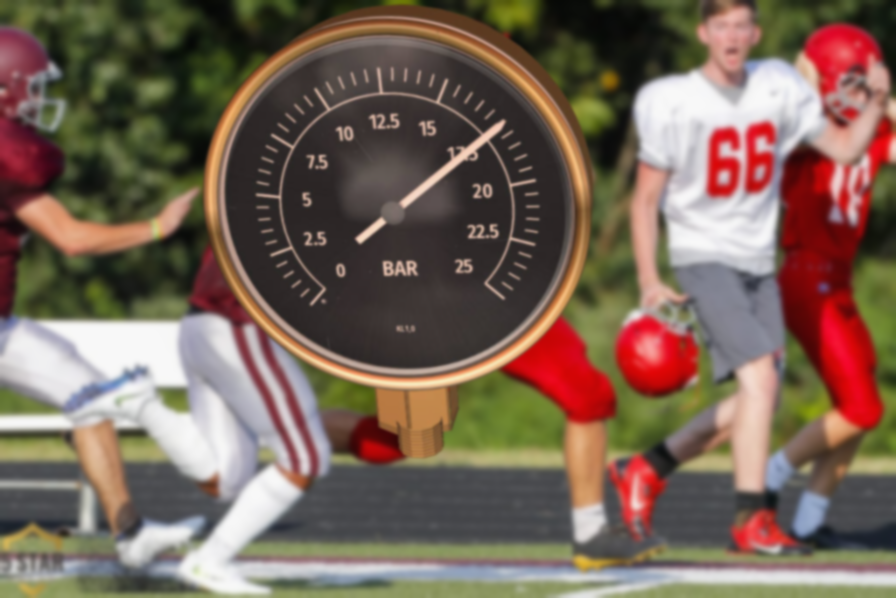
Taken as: 17.5
